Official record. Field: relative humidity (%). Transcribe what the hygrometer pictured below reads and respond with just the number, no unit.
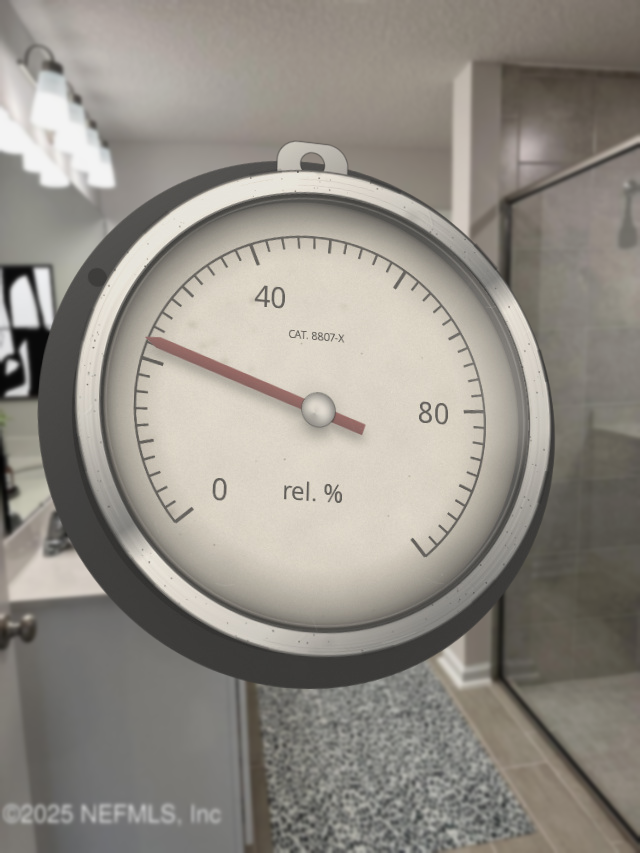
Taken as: 22
